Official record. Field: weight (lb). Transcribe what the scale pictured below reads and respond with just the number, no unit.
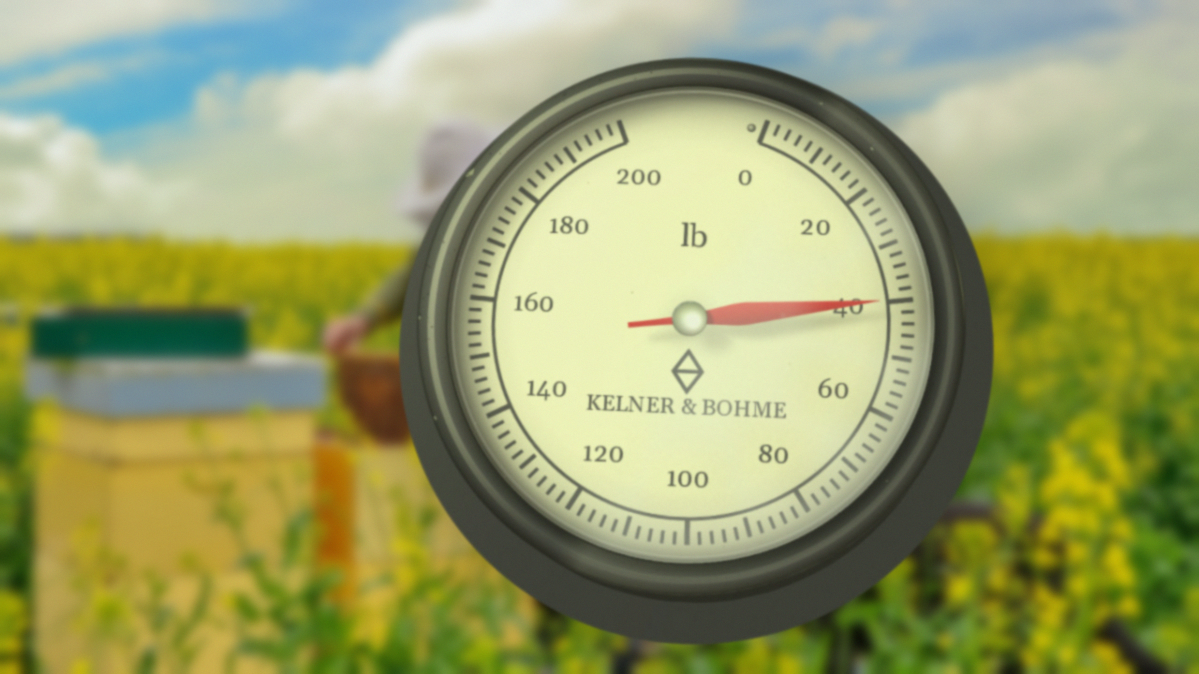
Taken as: 40
